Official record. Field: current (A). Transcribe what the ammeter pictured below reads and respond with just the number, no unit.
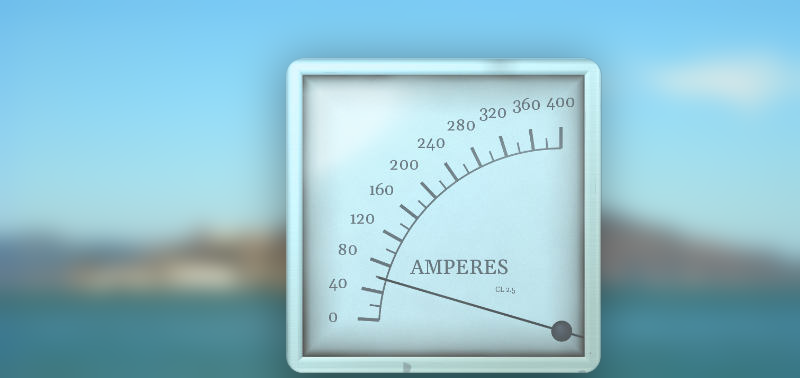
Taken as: 60
